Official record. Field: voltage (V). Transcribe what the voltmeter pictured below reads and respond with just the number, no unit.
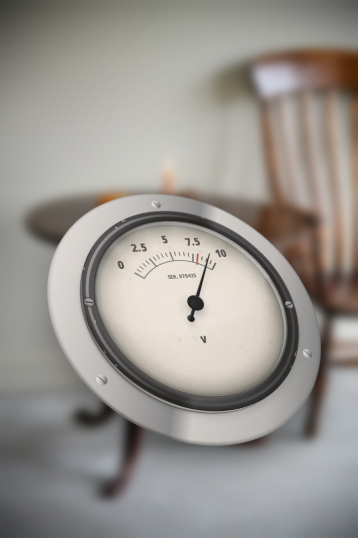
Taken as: 9
